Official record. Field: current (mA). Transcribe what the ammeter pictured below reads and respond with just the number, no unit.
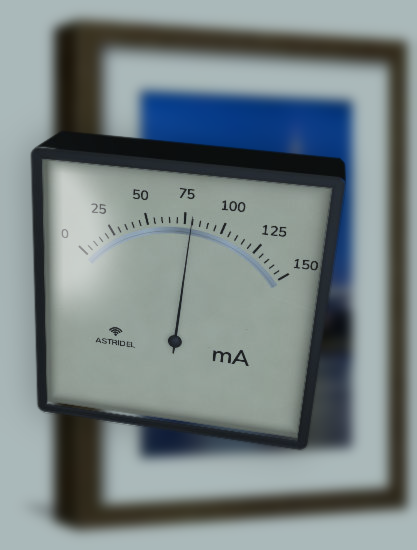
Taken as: 80
